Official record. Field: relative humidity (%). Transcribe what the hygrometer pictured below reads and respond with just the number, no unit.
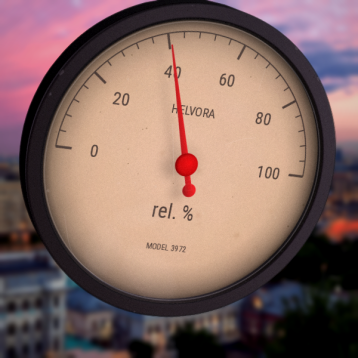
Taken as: 40
